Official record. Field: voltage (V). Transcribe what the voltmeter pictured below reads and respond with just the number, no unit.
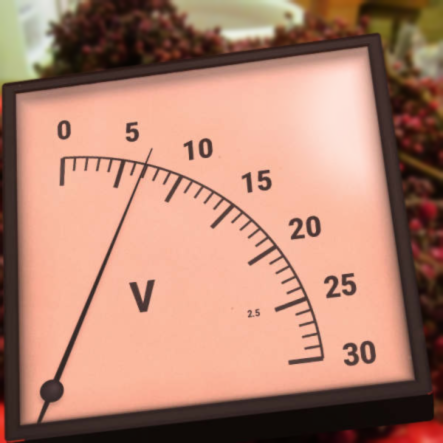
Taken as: 7
